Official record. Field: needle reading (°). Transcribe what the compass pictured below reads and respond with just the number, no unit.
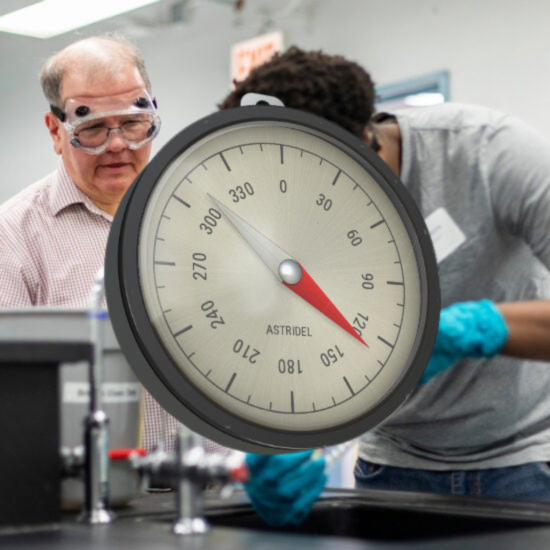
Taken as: 130
